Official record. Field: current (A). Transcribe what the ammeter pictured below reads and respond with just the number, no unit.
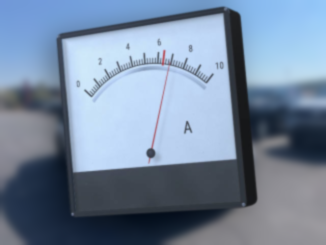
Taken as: 7
